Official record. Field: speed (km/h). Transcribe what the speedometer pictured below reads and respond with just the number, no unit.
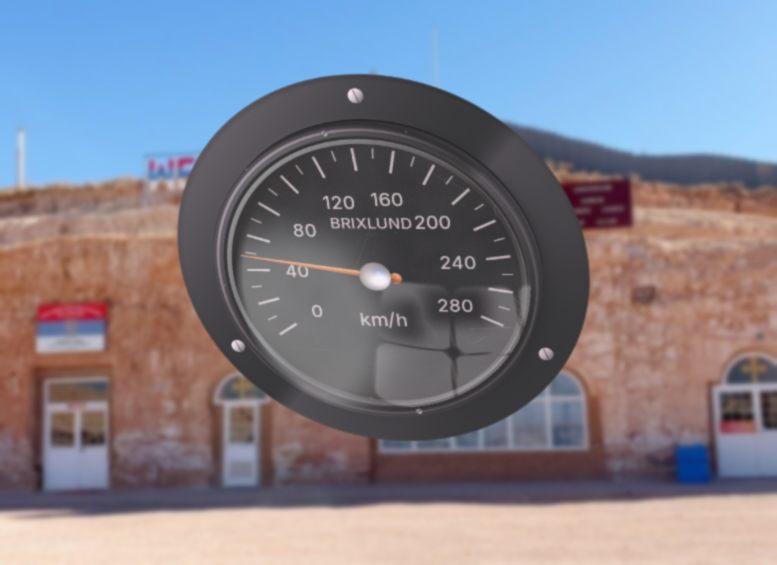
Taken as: 50
